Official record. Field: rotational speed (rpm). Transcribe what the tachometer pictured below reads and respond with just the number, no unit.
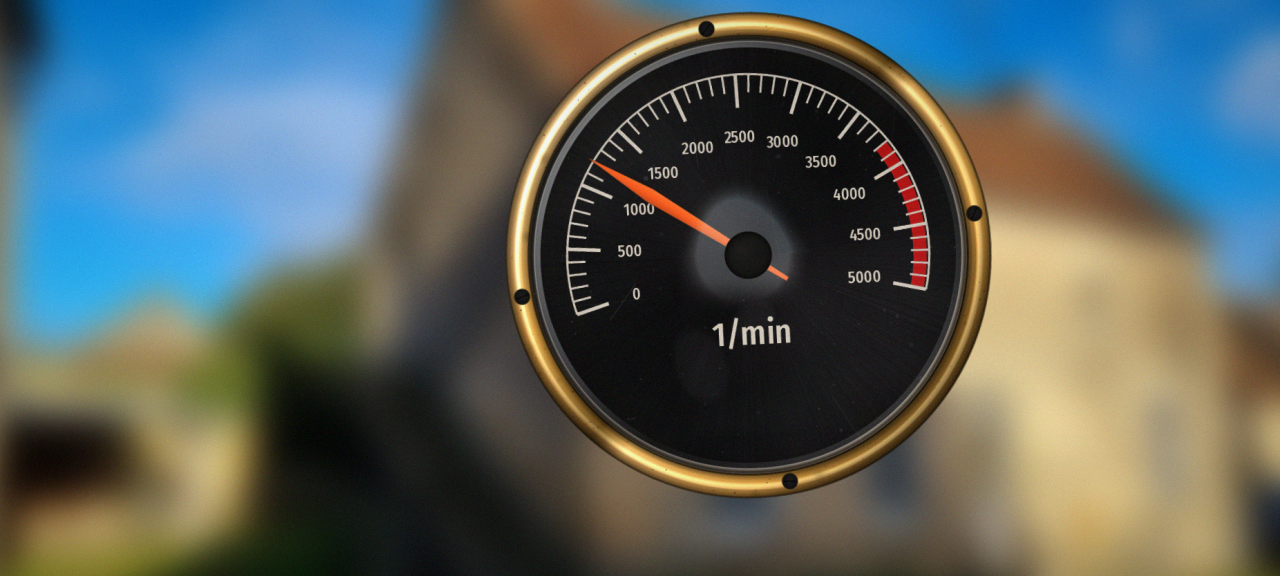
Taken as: 1200
